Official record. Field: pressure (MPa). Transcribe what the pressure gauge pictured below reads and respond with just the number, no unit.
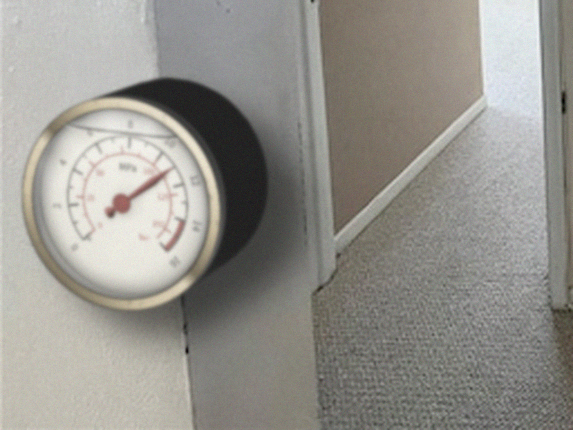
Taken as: 11
